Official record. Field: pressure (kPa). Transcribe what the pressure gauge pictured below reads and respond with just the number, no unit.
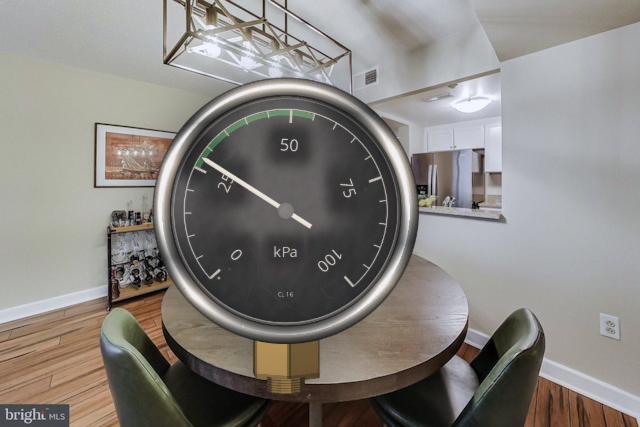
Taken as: 27.5
